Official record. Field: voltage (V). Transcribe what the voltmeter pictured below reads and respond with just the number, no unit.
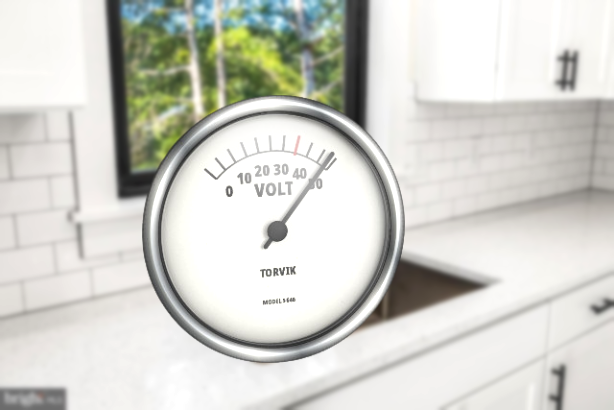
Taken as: 47.5
